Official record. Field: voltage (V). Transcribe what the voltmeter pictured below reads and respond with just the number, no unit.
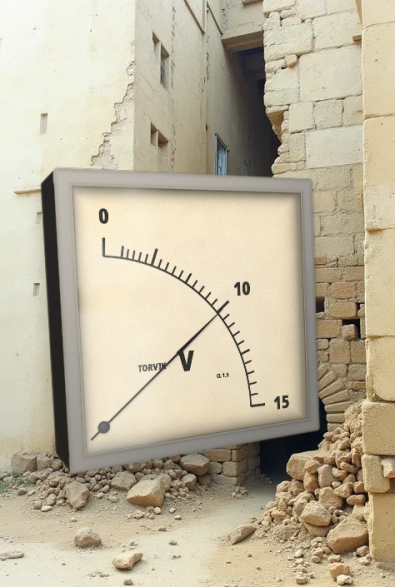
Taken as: 10
